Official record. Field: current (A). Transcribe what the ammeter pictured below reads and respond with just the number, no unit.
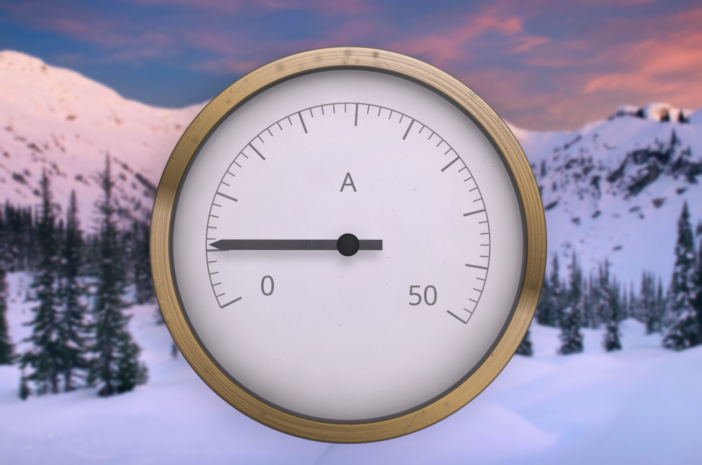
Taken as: 5.5
